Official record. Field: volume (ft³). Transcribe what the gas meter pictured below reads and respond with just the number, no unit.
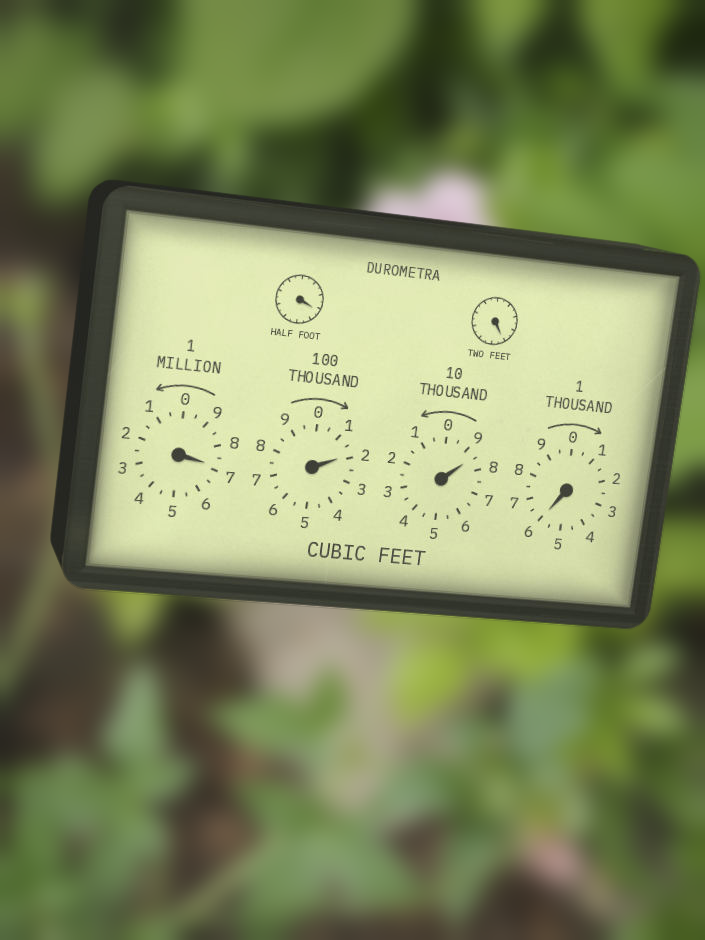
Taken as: 718600
